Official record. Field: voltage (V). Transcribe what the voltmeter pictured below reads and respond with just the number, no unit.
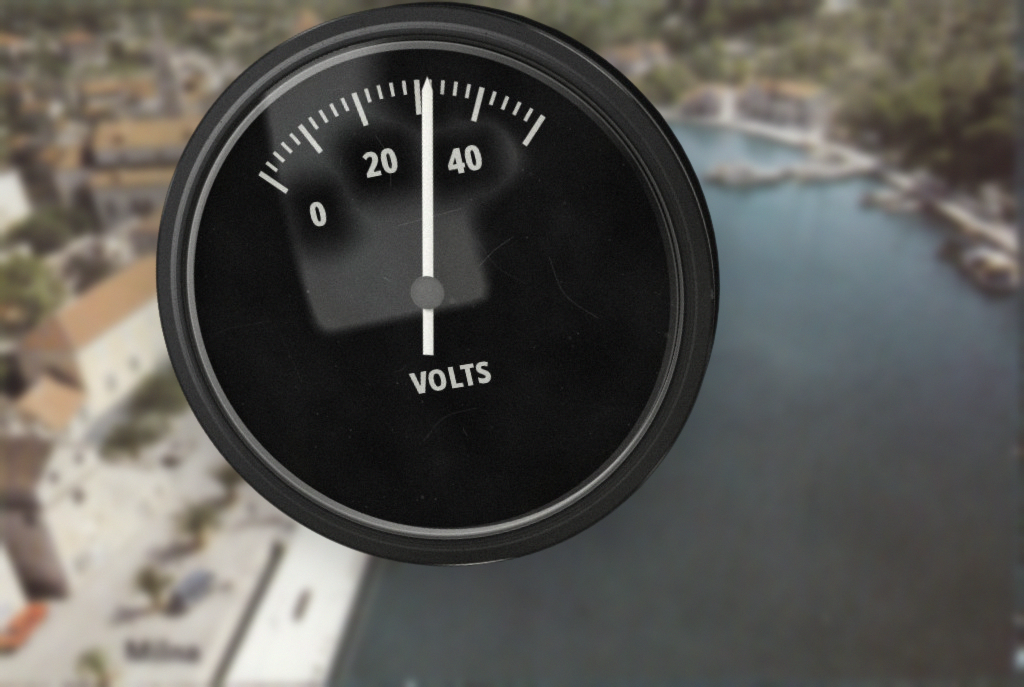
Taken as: 32
